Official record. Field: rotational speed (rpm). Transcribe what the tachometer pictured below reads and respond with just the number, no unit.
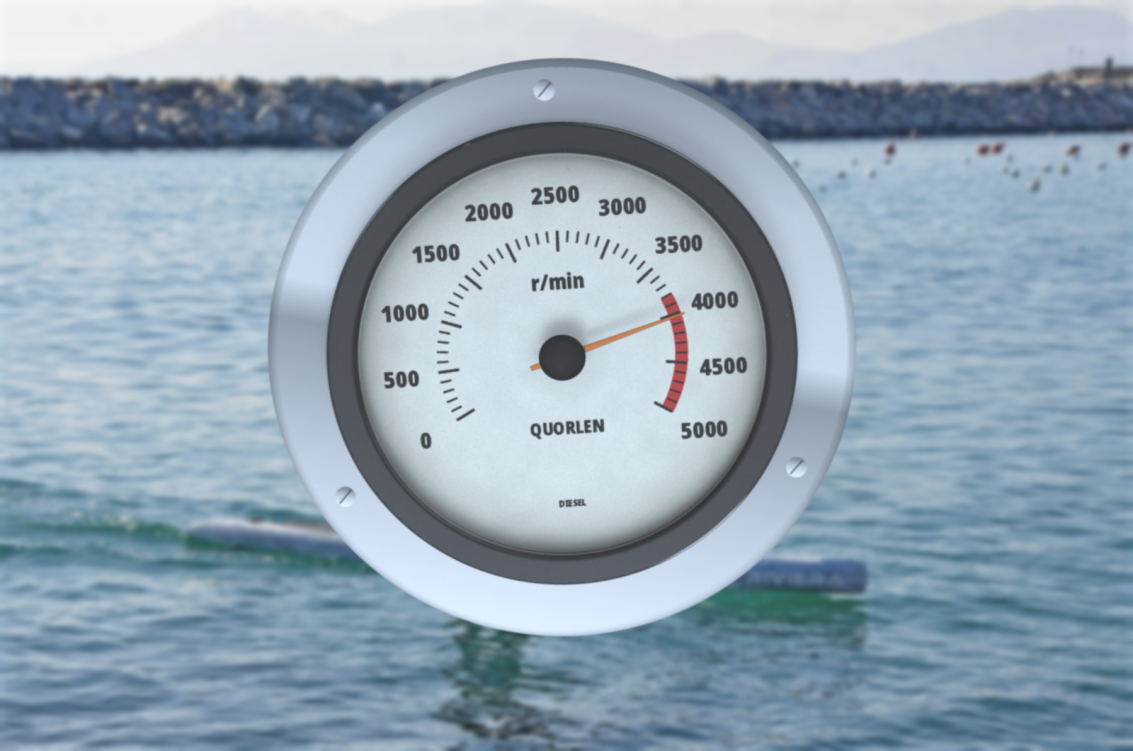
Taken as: 4000
